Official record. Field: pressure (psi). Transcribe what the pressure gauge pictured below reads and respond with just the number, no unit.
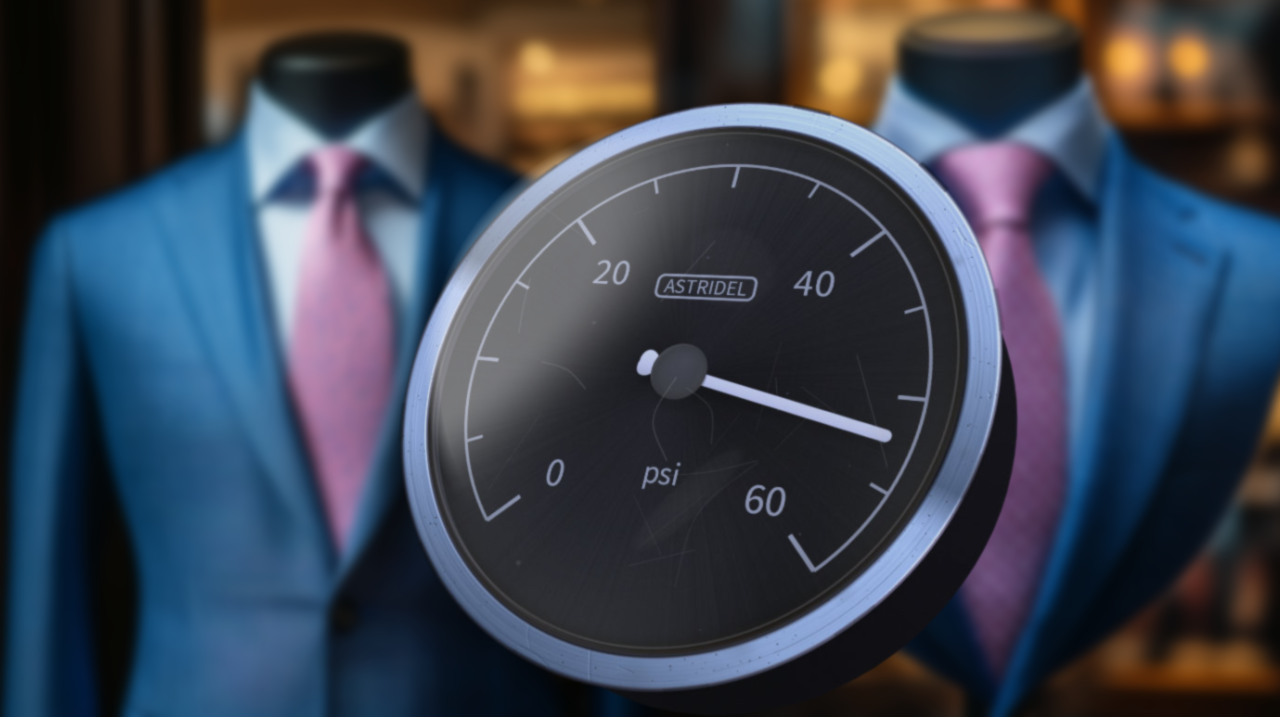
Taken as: 52.5
